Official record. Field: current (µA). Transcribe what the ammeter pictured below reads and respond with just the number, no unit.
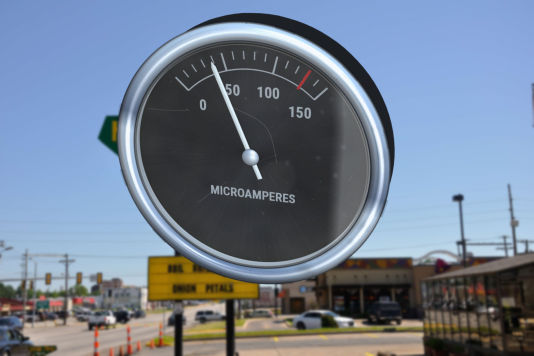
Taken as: 40
